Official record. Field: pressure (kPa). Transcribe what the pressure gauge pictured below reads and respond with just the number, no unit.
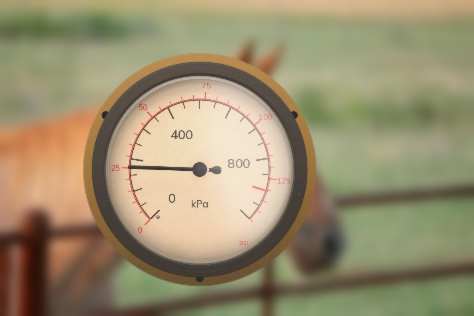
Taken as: 175
